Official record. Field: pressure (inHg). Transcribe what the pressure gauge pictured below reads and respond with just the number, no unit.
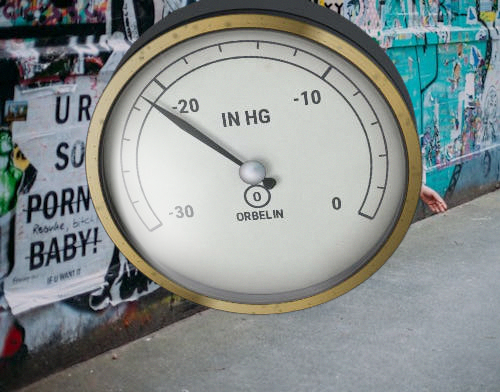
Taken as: -21
